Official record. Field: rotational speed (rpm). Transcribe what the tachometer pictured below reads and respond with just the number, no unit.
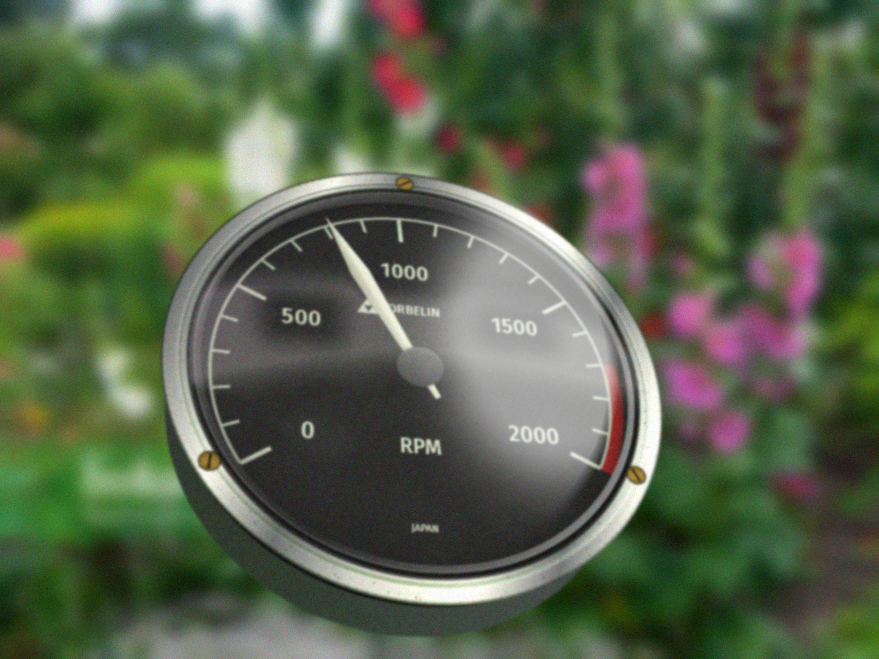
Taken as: 800
